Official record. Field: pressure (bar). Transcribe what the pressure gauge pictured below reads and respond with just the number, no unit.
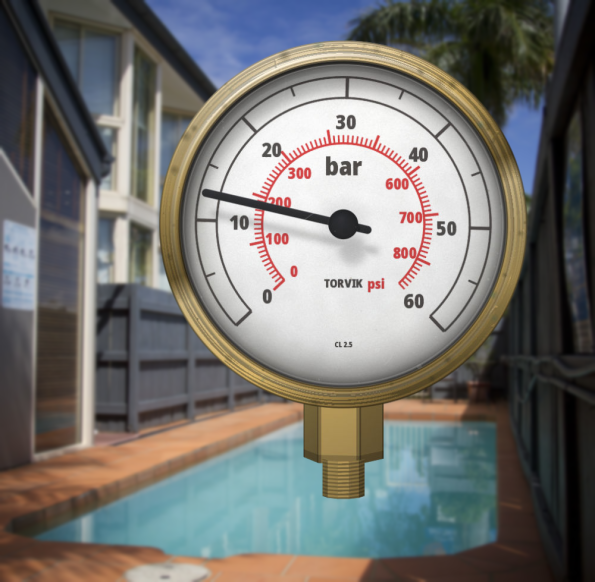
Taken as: 12.5
